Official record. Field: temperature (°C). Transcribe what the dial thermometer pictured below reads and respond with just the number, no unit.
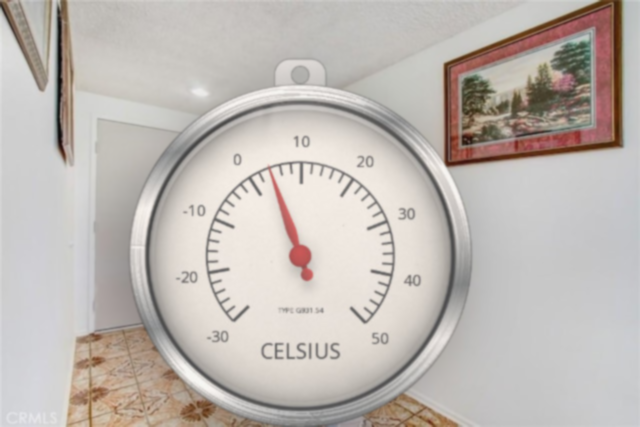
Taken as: 4
